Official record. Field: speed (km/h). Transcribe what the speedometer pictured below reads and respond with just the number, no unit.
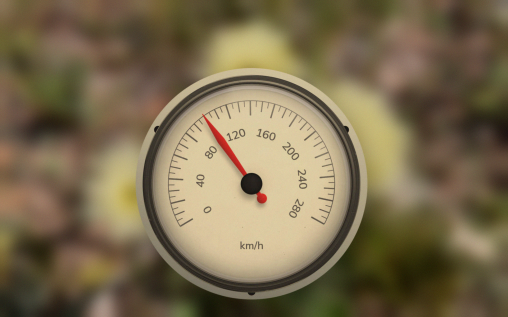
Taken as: 100
